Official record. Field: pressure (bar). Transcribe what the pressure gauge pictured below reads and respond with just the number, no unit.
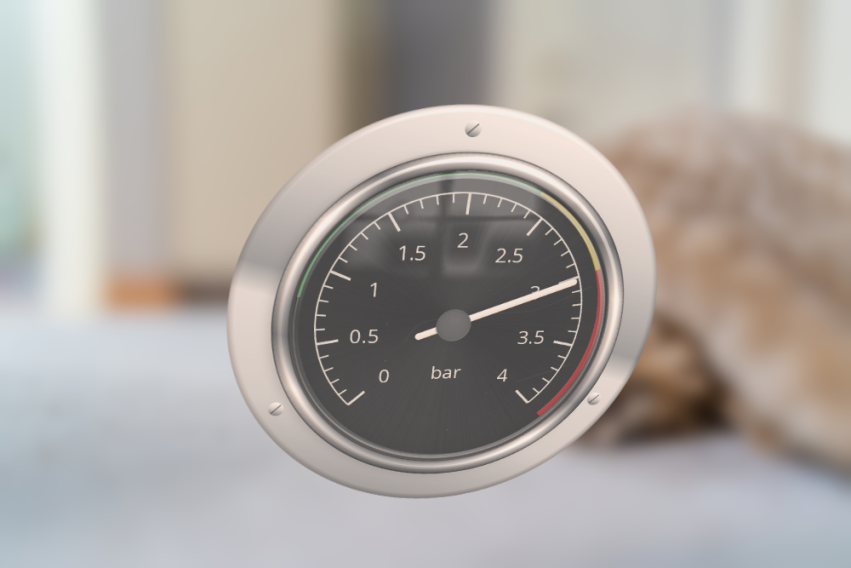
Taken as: 3
